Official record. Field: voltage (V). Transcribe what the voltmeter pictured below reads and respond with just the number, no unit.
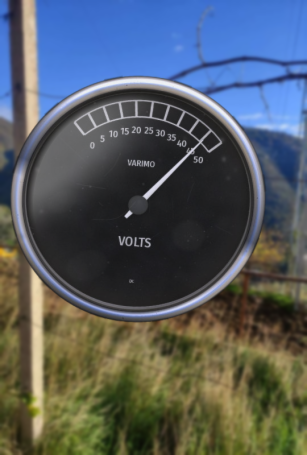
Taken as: 45
